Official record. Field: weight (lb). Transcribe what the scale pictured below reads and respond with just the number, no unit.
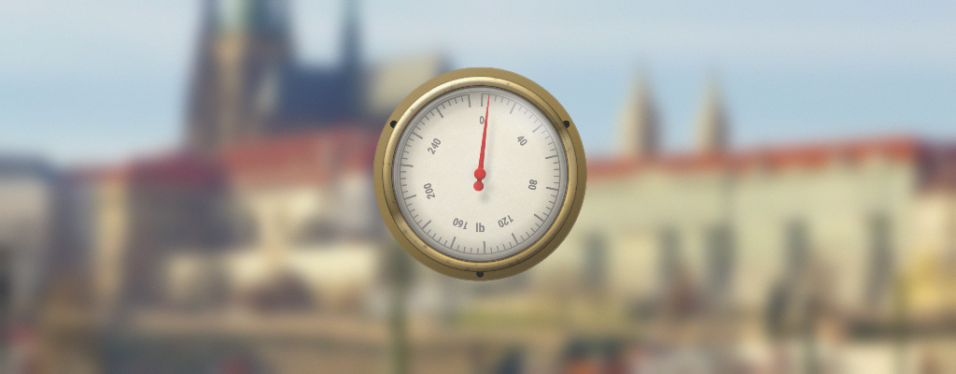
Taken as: 4
